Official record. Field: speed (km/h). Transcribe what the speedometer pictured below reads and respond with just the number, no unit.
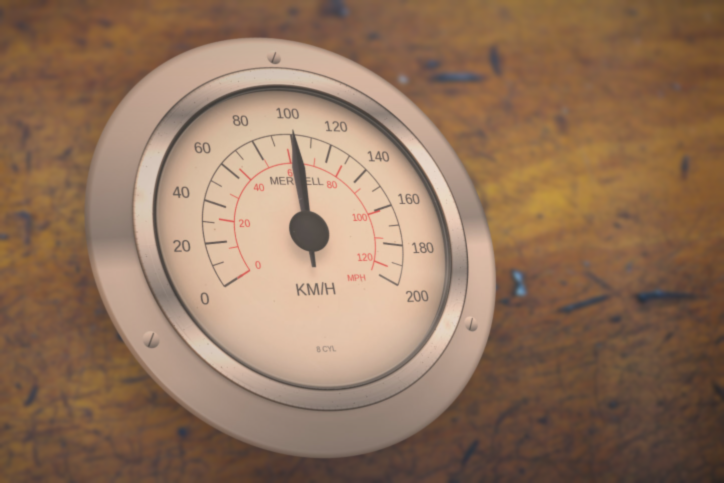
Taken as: 100
